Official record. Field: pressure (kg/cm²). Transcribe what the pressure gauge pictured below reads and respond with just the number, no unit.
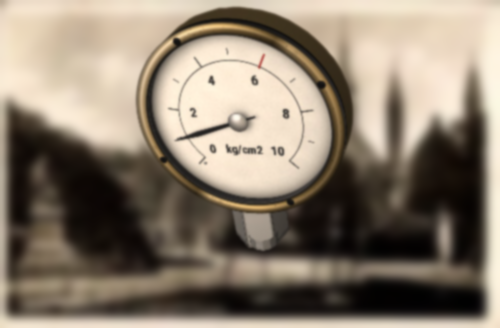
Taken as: 1
